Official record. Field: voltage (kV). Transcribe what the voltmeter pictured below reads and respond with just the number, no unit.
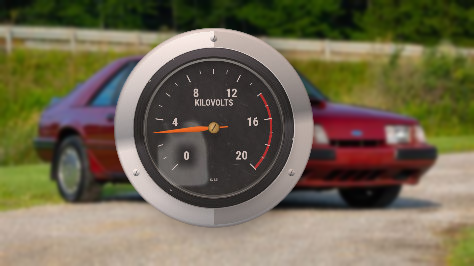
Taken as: 3
